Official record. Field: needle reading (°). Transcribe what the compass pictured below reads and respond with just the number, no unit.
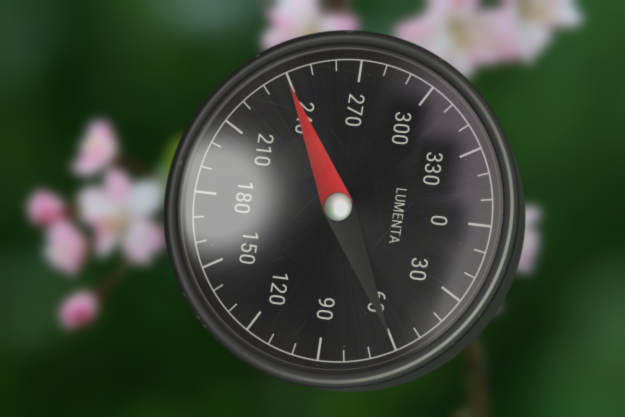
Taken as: 240
